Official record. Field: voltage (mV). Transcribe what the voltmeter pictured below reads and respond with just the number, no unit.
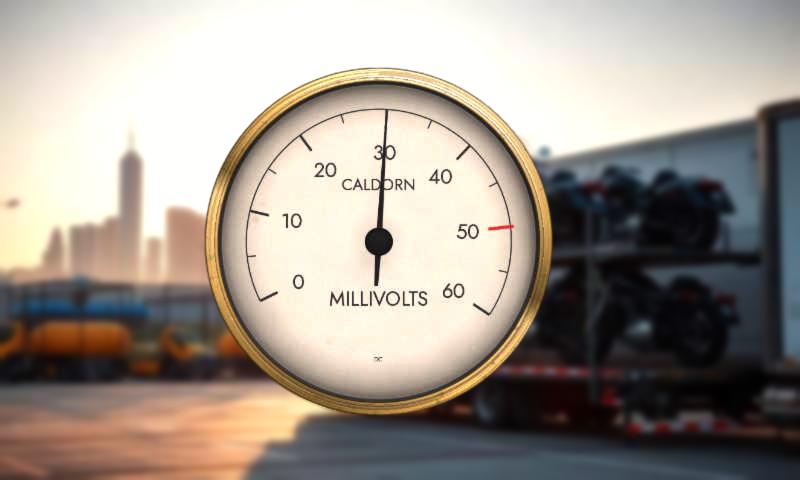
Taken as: 30
